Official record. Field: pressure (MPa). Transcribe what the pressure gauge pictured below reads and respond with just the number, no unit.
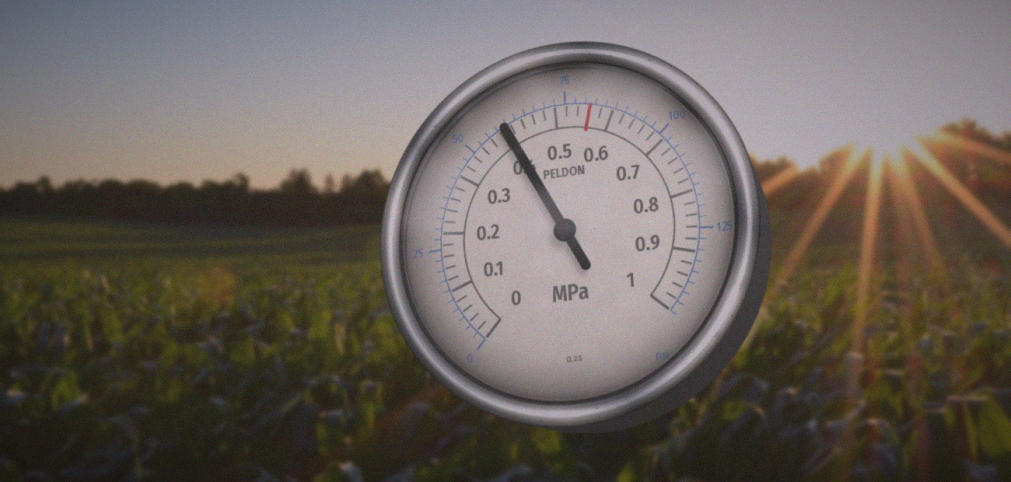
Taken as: 0.41
